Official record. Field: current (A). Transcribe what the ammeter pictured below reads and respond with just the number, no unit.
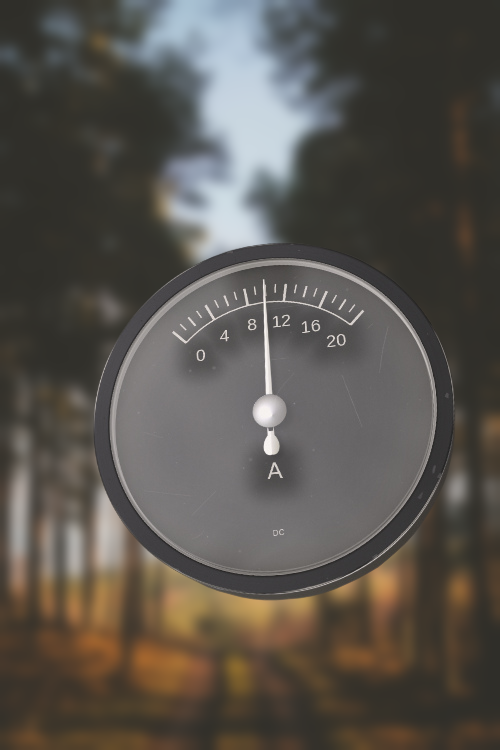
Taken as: 10
